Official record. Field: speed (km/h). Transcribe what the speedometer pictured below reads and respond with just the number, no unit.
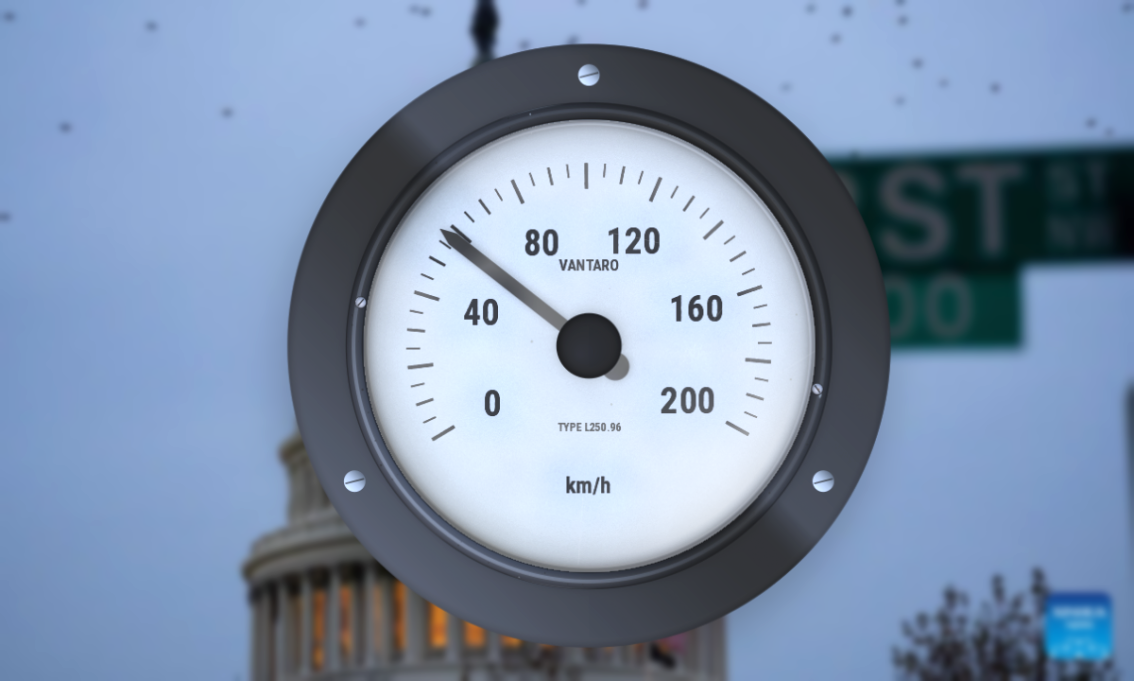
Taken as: 57.5
